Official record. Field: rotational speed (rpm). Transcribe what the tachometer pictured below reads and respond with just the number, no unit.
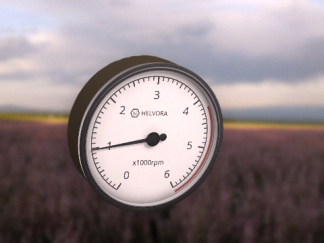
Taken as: 1000
